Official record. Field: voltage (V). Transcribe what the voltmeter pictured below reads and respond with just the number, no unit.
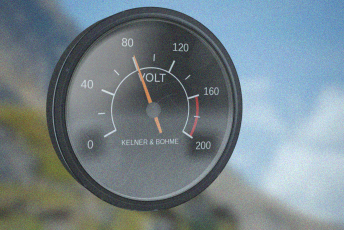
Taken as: 80
